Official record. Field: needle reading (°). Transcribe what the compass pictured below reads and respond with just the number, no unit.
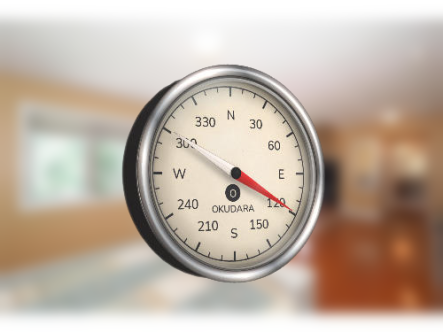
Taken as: 120
